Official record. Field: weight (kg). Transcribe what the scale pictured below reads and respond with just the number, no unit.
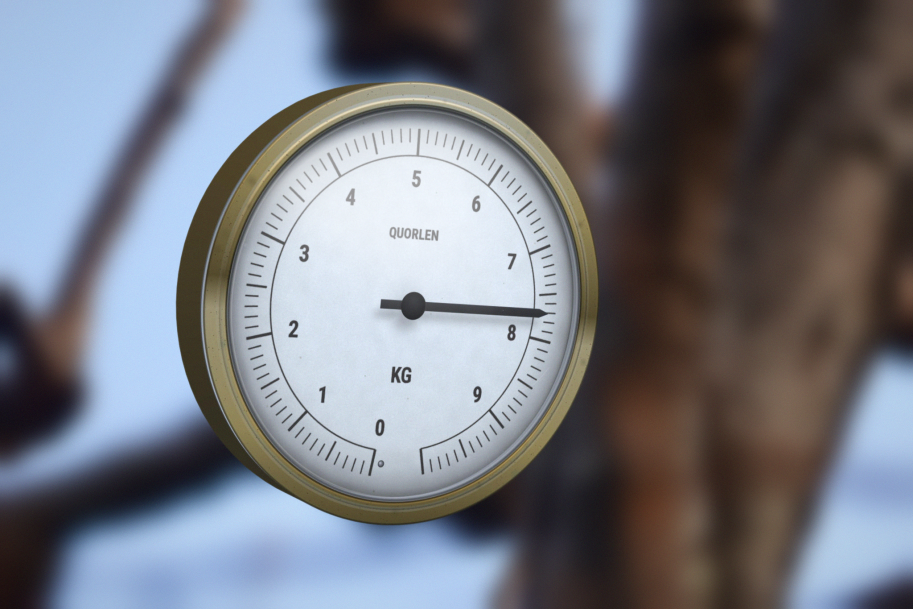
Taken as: 7.7
